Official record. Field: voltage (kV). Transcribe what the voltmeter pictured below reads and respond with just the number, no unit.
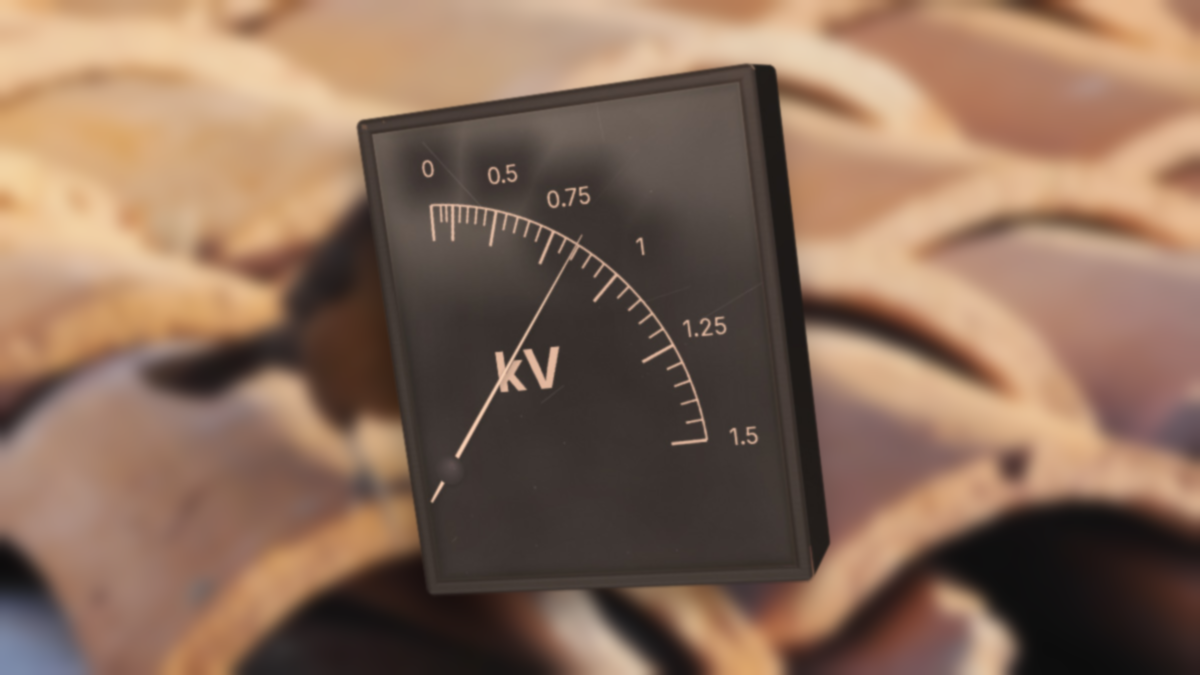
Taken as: 0.85
